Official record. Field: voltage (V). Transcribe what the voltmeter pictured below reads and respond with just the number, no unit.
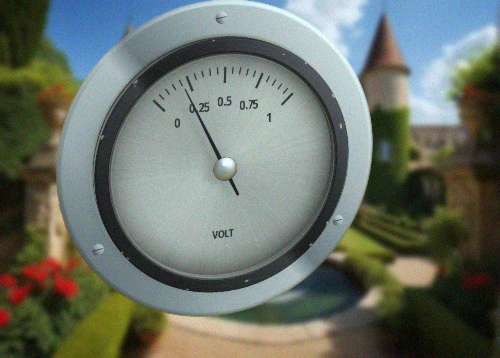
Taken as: 0.2
